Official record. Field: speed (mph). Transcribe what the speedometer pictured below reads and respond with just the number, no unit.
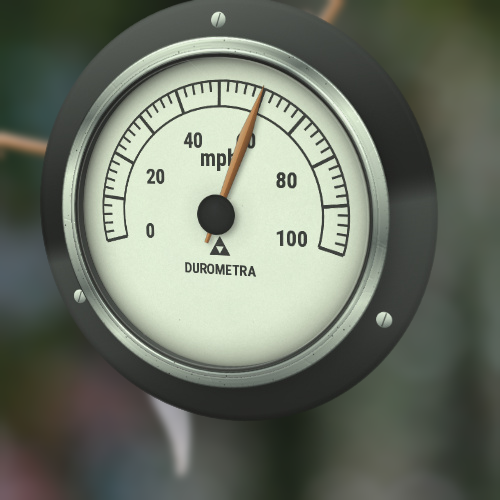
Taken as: 60
